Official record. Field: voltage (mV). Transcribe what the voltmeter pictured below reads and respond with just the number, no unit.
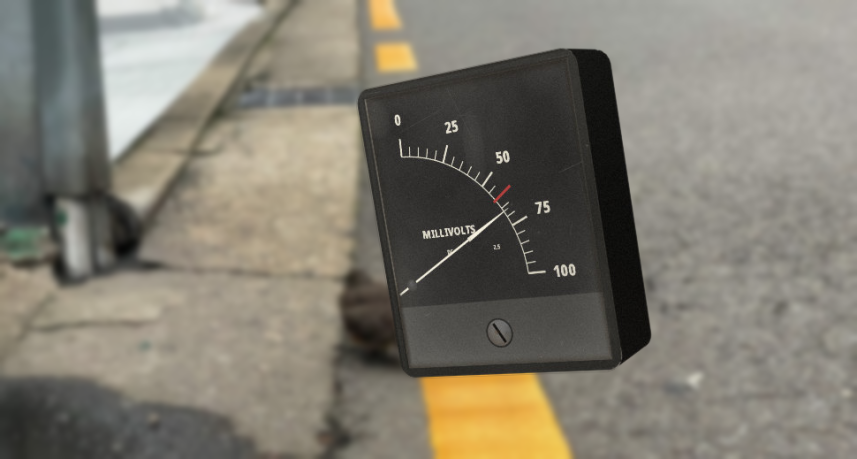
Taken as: 67.5
